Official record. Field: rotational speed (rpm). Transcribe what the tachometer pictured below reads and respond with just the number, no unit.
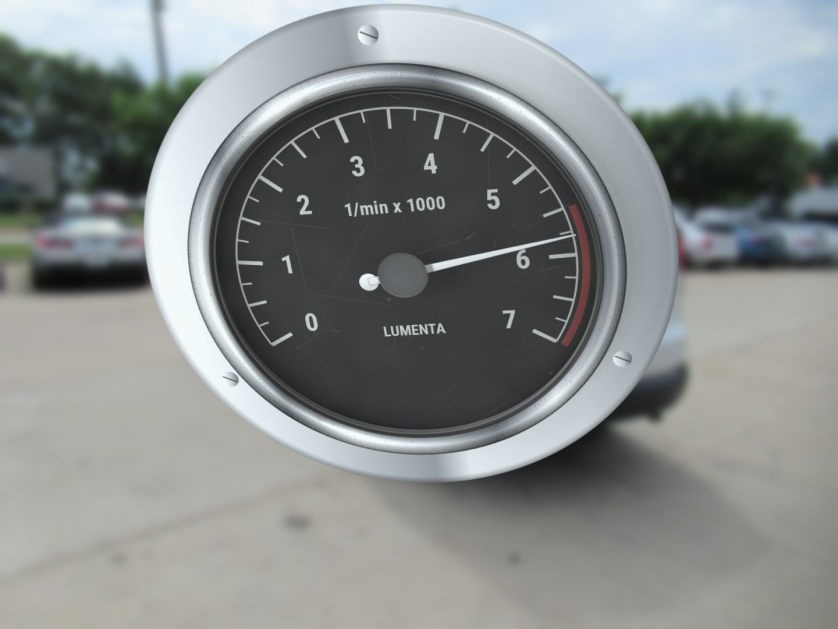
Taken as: 5750
